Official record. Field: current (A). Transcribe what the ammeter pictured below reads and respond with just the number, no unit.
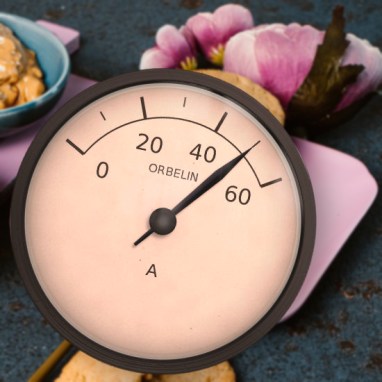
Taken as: 50
